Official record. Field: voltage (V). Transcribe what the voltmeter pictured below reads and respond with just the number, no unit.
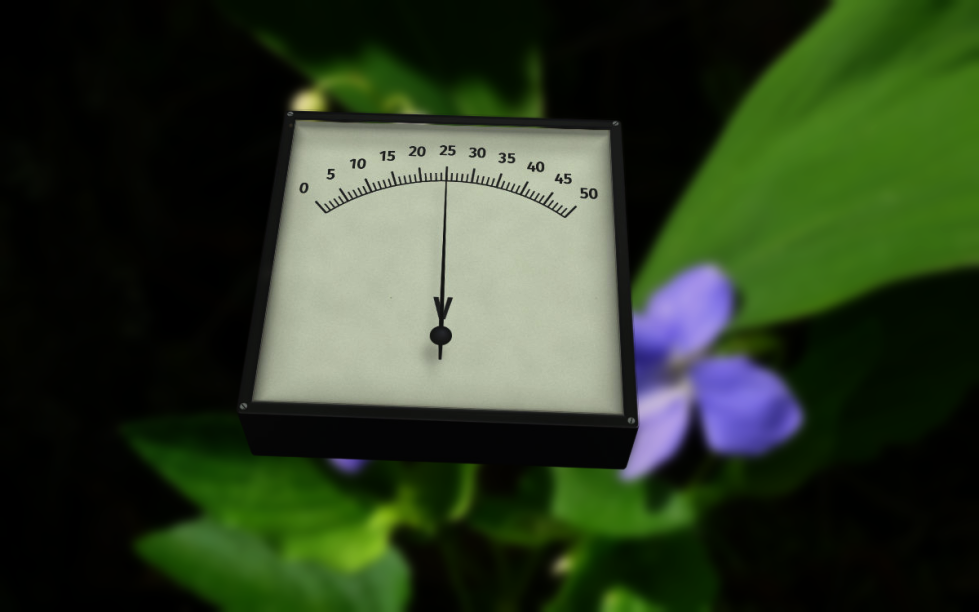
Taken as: 25
